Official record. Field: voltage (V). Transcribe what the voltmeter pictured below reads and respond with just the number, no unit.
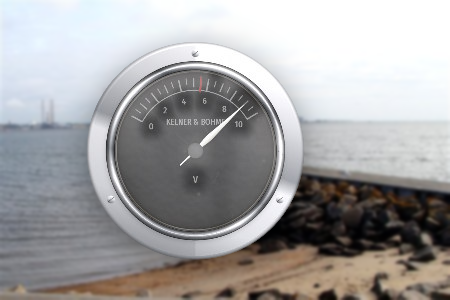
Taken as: 9
